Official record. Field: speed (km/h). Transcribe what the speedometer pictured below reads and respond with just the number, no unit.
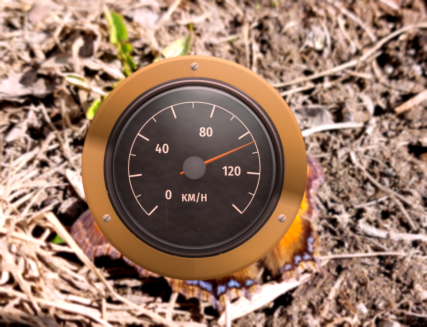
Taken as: 105
